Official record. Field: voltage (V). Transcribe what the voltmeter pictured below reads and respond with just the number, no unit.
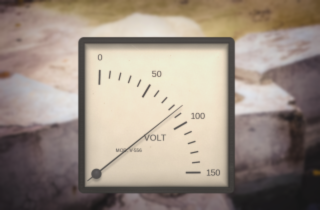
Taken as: 85
